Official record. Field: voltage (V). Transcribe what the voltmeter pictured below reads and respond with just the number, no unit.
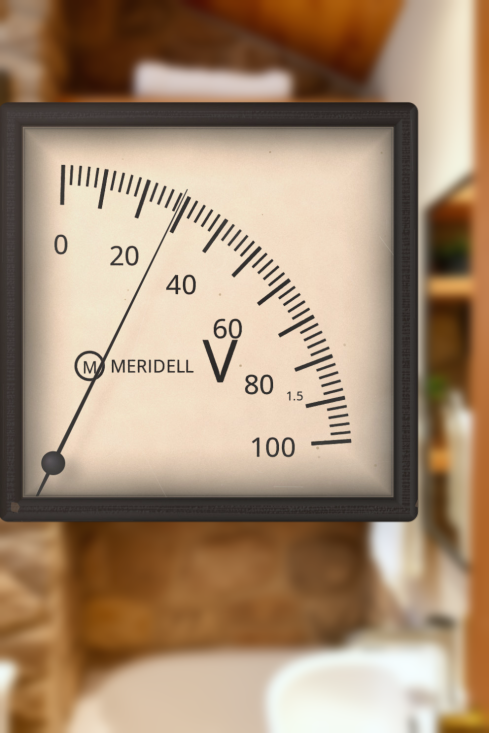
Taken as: 29
